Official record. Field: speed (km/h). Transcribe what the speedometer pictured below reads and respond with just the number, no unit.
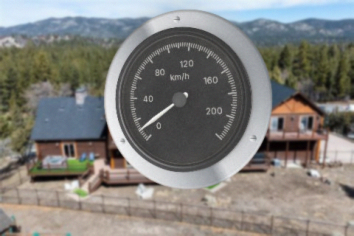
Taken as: 10
